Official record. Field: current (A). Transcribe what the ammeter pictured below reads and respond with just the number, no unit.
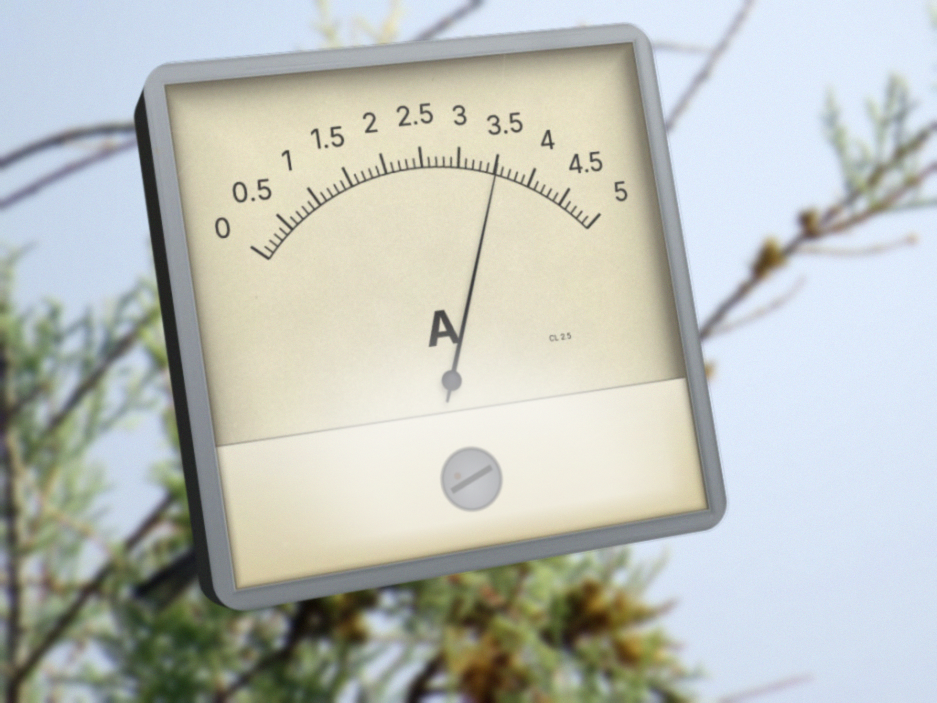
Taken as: 3.5
